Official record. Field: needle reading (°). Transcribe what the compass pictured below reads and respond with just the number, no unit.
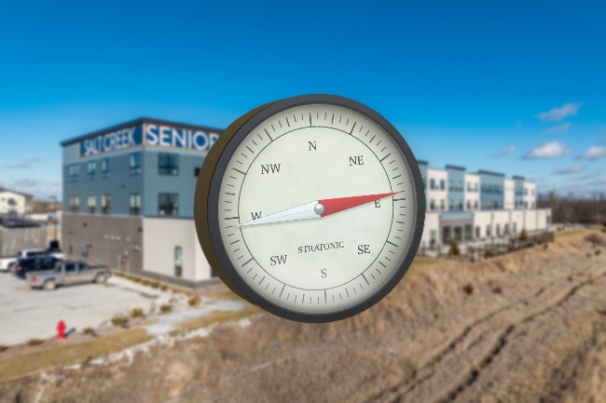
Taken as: 85
